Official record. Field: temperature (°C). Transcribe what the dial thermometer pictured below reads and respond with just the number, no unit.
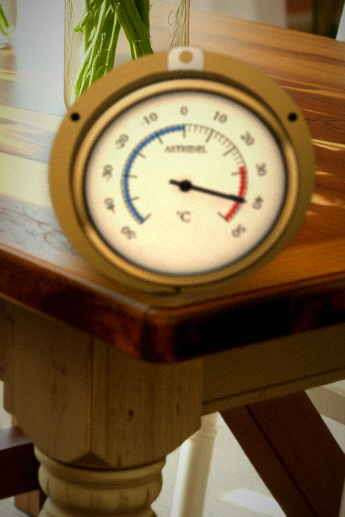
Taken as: 40
